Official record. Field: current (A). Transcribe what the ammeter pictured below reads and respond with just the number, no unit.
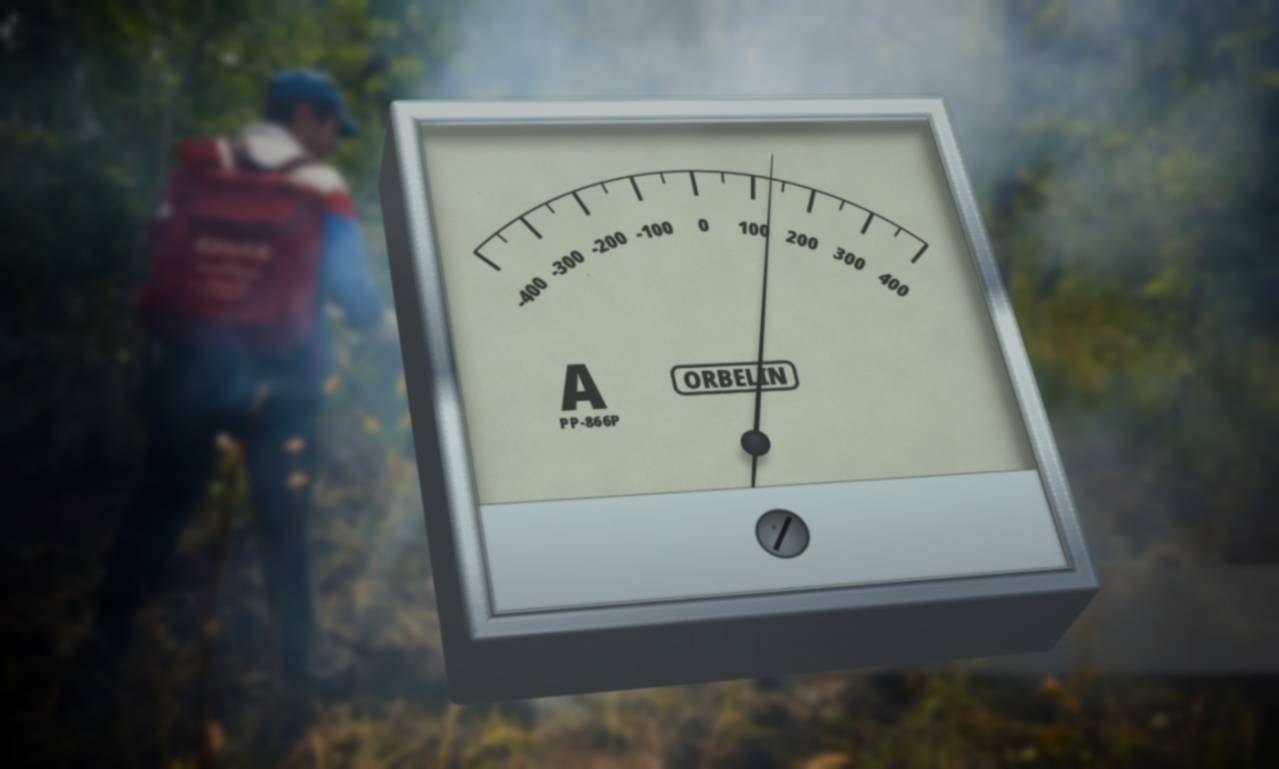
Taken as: 125
